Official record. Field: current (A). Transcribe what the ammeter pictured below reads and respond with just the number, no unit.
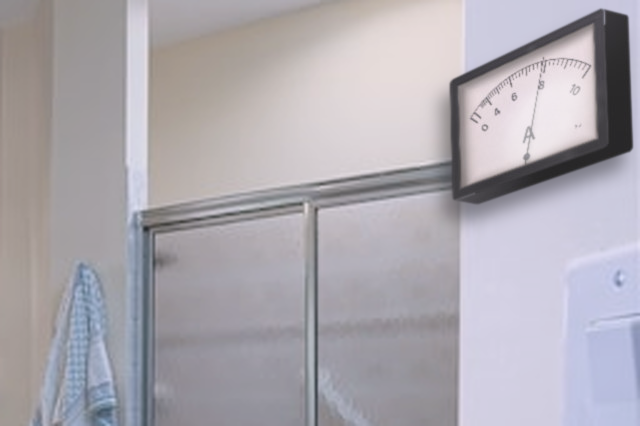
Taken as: 8
